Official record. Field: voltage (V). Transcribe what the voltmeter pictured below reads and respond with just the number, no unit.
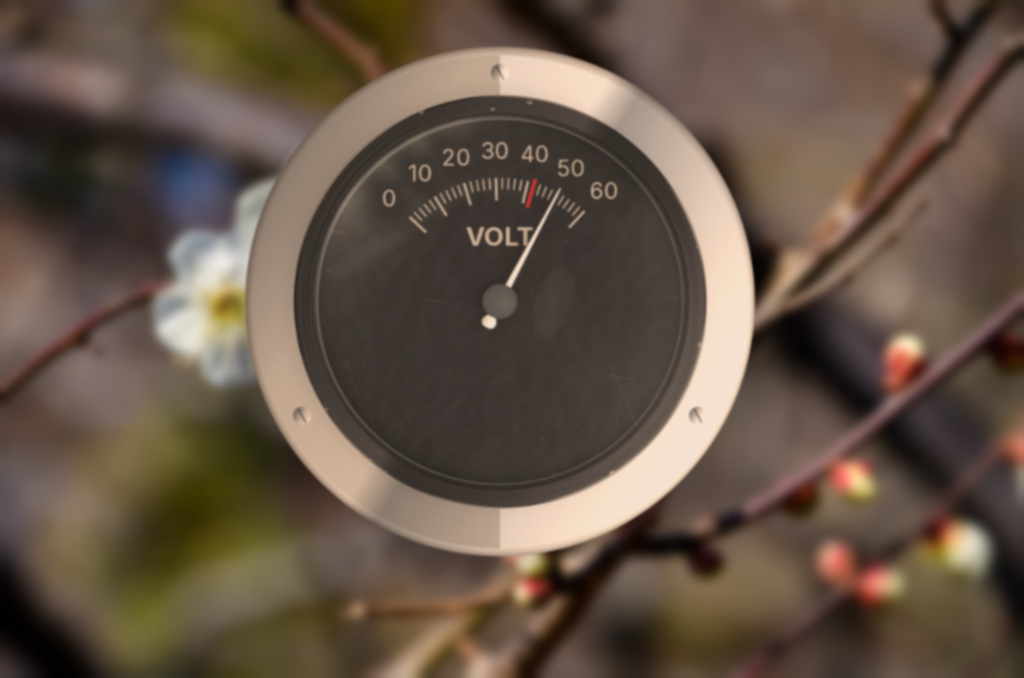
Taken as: 50
